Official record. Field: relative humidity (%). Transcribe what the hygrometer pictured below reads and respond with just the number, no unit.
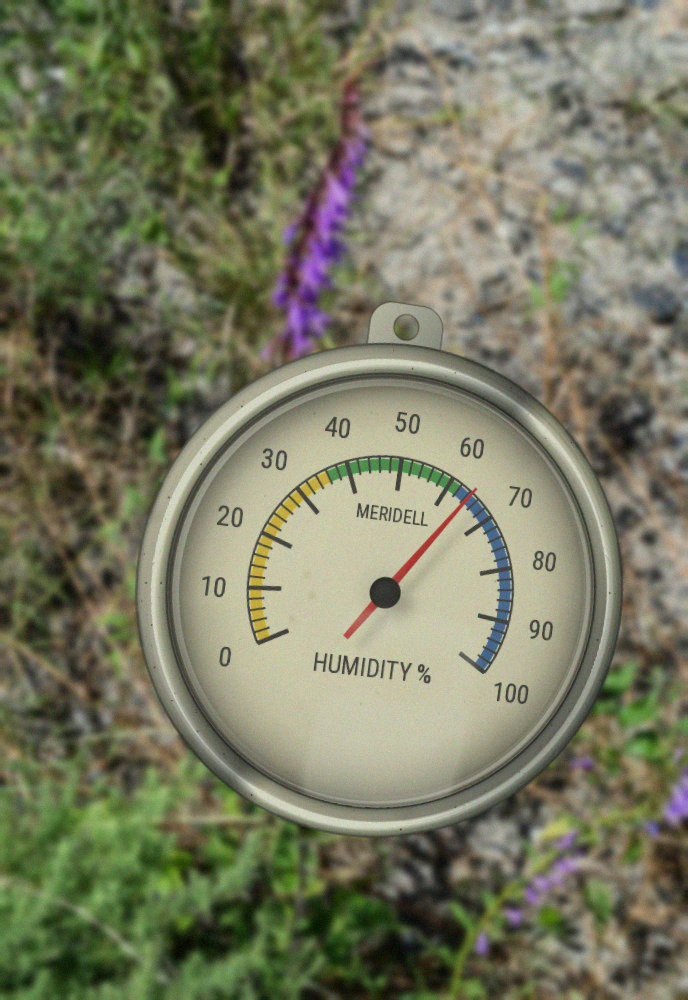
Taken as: 64
